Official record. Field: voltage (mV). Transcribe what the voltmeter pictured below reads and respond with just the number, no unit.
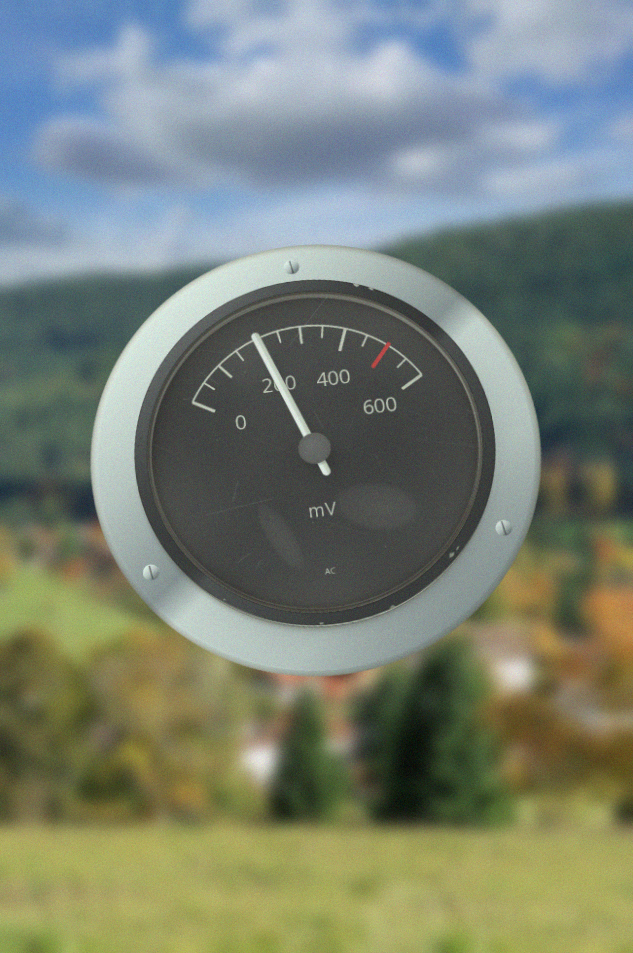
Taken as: 200
